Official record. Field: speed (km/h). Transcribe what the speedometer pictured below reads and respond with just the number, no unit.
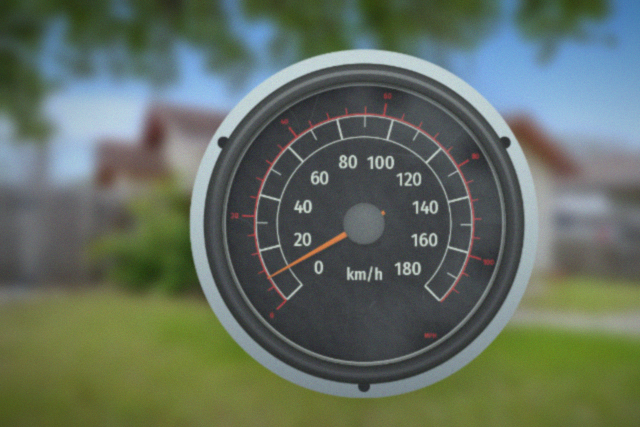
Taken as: 10
